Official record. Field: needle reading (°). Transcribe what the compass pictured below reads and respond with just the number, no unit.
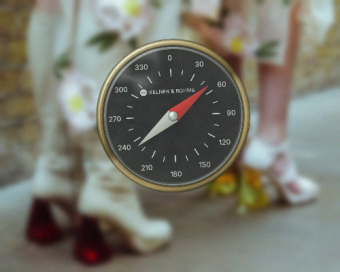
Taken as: 52.5
